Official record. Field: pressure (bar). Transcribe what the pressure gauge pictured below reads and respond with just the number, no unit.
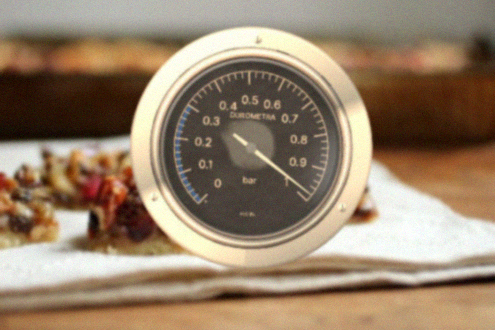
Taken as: 0.98
